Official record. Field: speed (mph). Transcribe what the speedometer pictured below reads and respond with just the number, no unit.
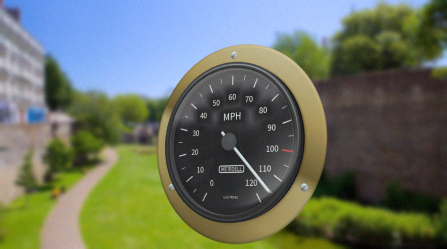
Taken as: 115
